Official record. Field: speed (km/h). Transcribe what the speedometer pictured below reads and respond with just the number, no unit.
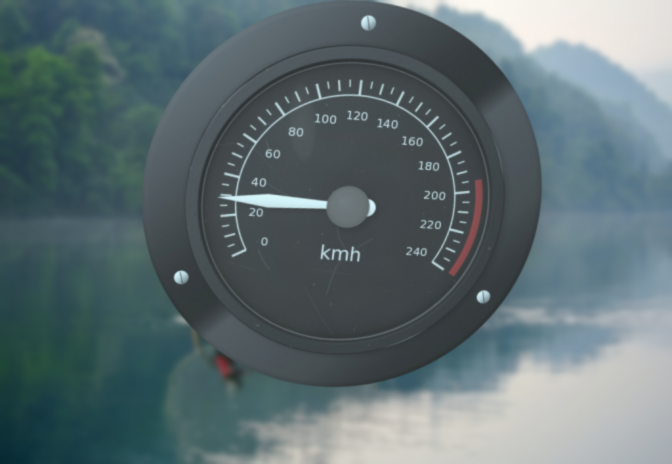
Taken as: 30
